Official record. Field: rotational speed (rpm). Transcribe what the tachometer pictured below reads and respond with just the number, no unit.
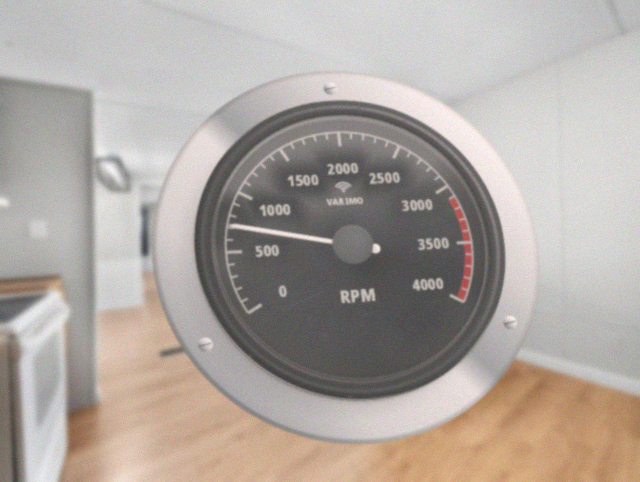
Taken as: 700
